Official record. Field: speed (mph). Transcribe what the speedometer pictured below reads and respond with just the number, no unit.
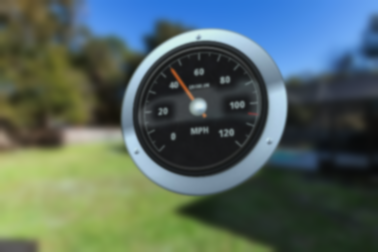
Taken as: 45
